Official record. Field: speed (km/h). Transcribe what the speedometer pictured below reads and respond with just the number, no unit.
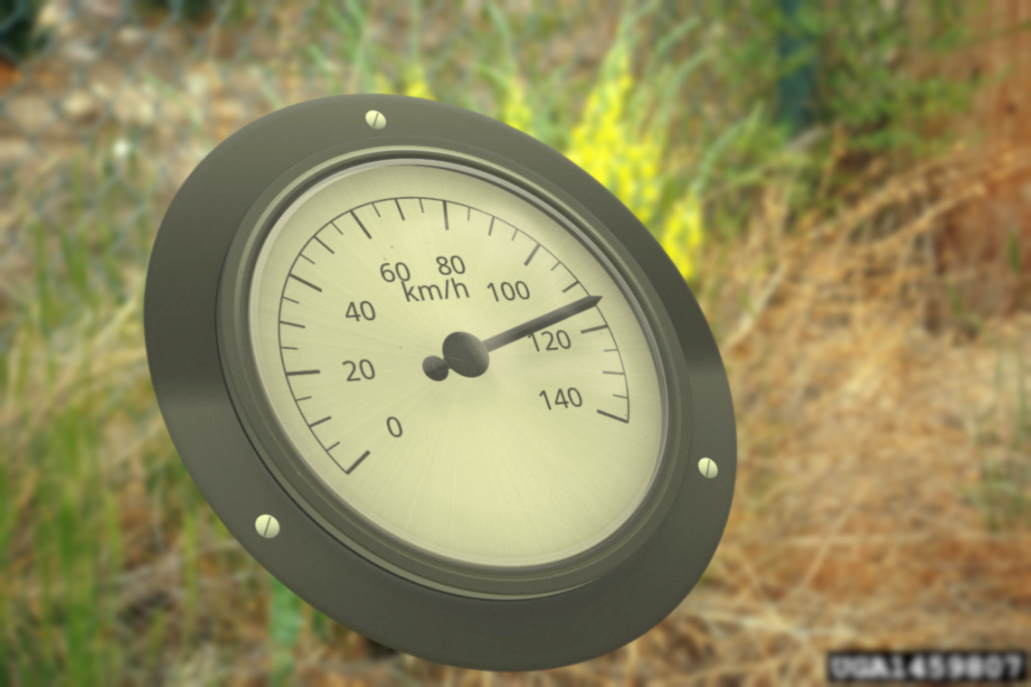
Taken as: 115
